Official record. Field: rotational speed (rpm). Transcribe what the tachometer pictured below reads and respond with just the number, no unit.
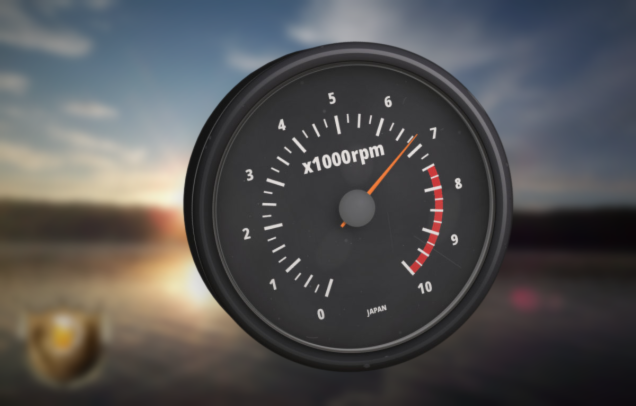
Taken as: 6750
